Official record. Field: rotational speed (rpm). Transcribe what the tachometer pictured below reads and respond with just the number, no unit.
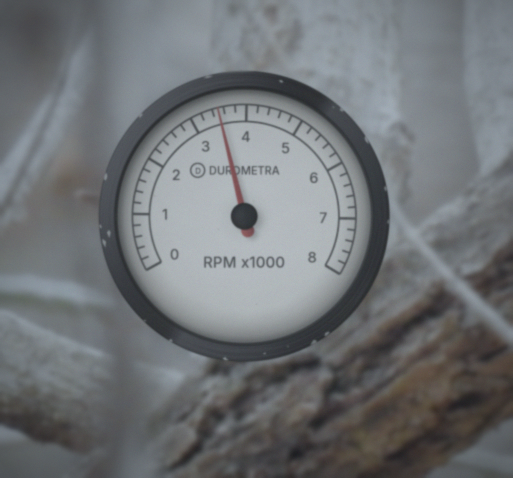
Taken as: 3500
